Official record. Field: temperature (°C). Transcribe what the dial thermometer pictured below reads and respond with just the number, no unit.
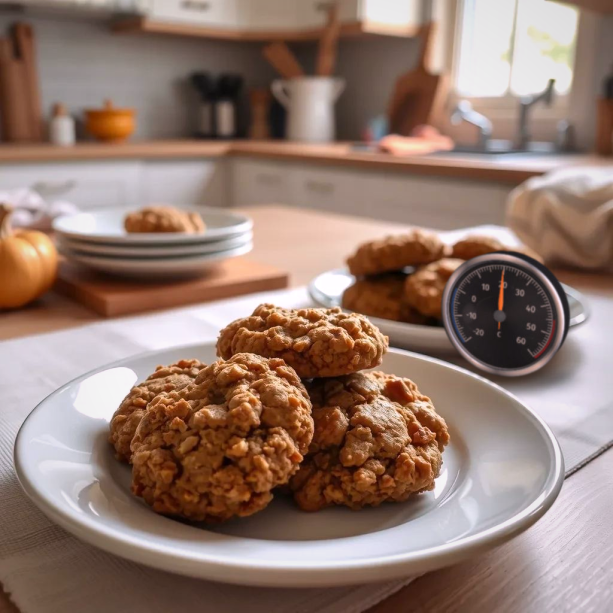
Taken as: 20
